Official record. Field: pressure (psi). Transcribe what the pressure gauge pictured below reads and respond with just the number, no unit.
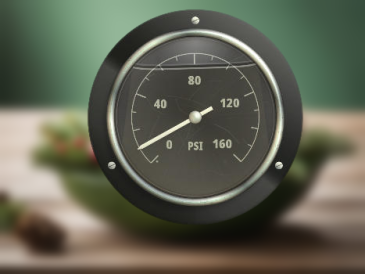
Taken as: 10
